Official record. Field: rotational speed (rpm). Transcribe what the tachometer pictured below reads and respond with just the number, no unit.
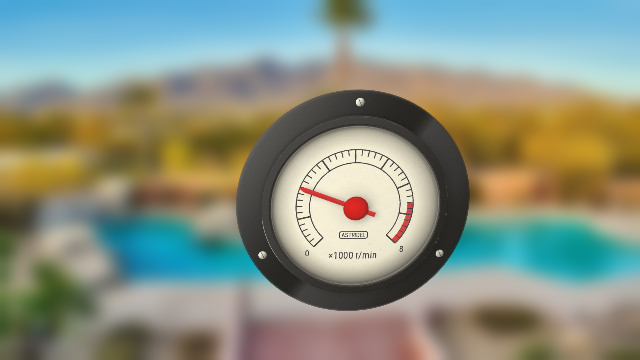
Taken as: 2000
